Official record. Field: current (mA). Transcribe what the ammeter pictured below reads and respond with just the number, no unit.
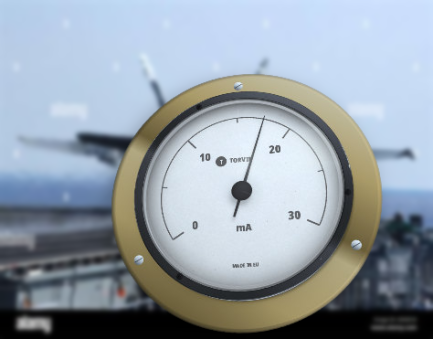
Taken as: 17.5
